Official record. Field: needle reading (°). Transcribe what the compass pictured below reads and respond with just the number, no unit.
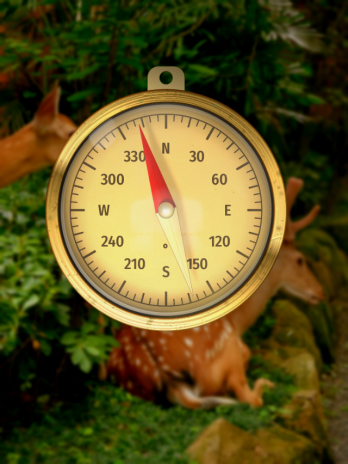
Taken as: 342.5
